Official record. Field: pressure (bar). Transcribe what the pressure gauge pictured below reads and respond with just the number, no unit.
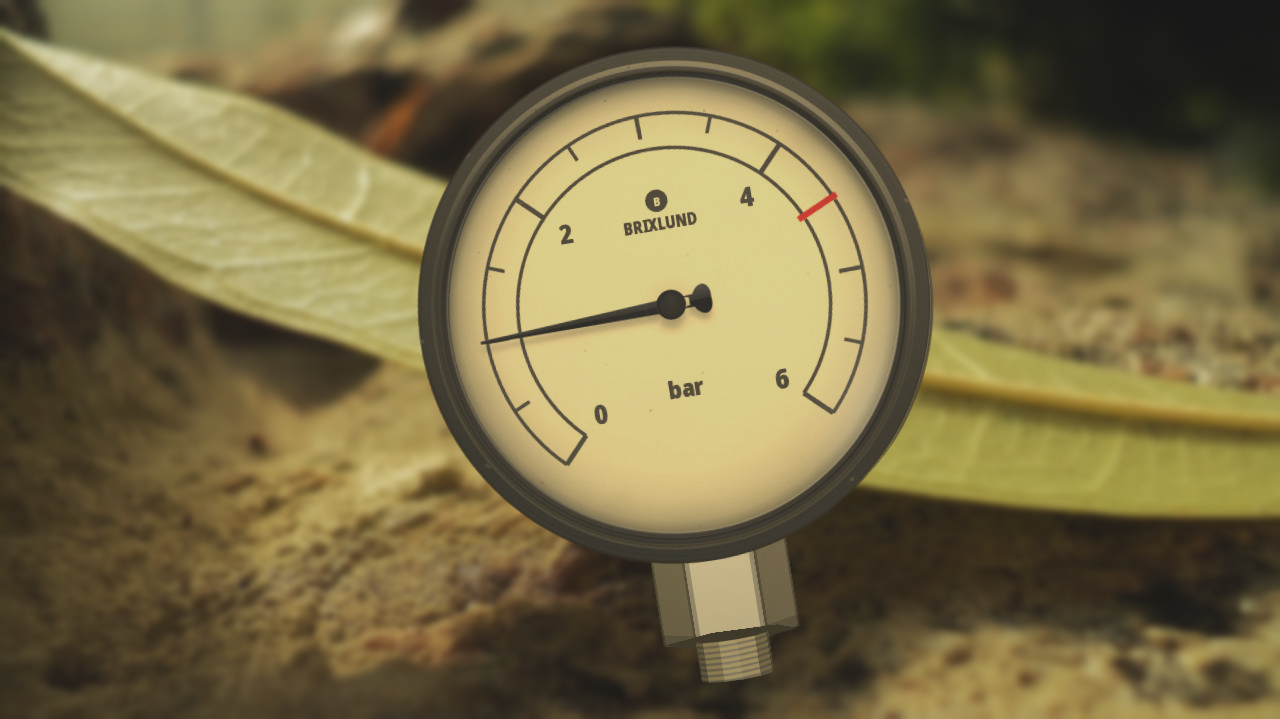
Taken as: 1
